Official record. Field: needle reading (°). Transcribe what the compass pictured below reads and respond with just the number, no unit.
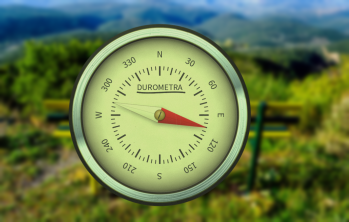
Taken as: 105
